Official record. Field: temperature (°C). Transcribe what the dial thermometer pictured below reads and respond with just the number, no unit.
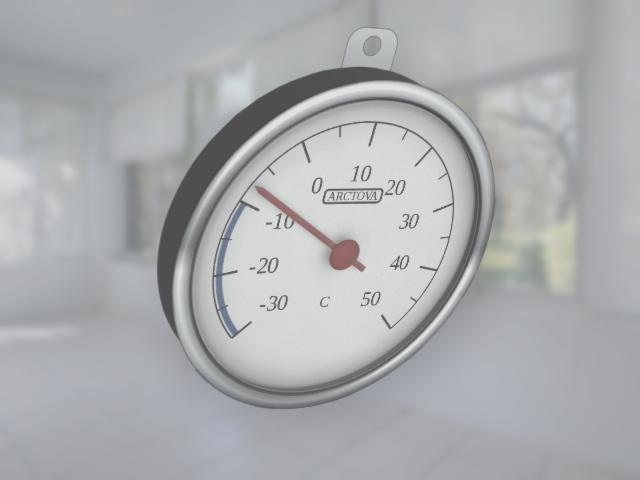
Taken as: -7.5
